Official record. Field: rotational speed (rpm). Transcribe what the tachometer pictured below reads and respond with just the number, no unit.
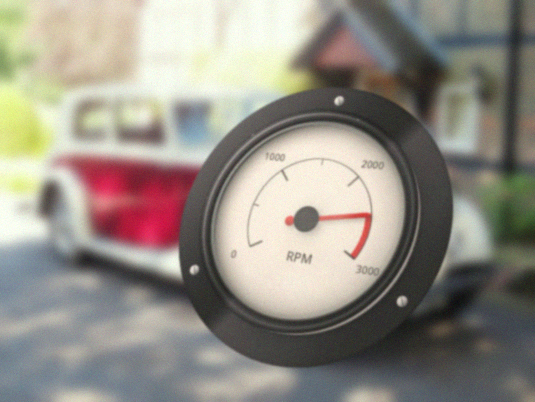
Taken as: 2500
